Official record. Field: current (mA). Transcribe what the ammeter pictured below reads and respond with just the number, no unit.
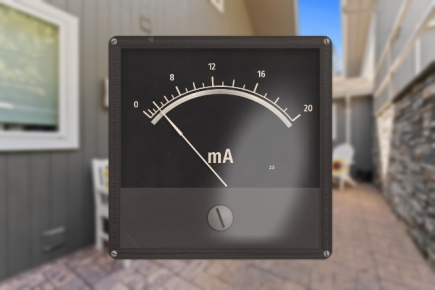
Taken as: 4
